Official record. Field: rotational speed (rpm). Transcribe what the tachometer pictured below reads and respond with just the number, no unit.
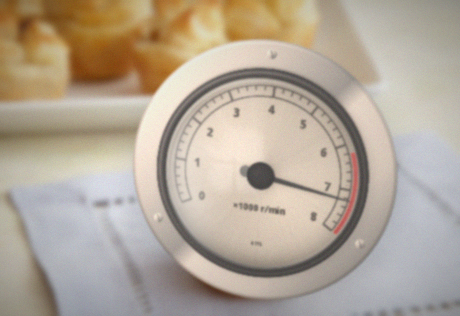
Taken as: 7200
